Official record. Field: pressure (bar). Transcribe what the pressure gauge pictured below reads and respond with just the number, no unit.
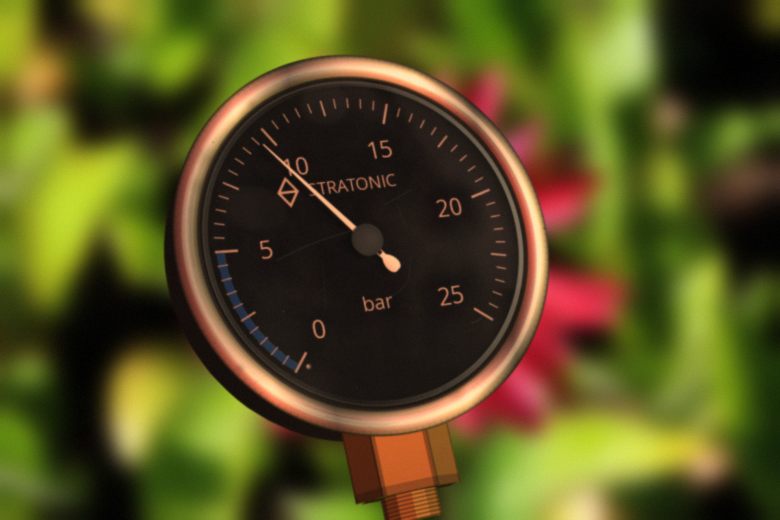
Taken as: 9.5
